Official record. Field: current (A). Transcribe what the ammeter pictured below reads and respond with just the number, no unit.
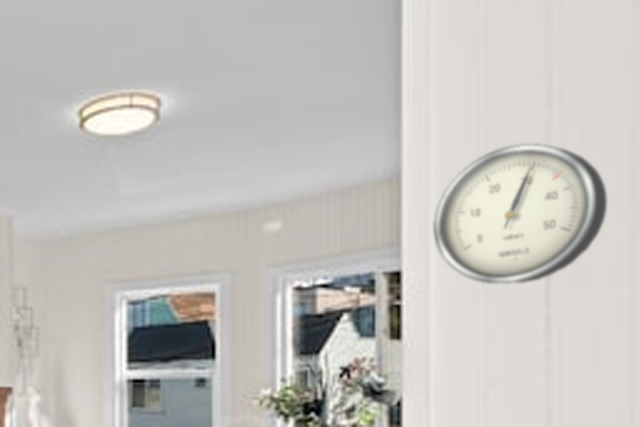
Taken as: 30
